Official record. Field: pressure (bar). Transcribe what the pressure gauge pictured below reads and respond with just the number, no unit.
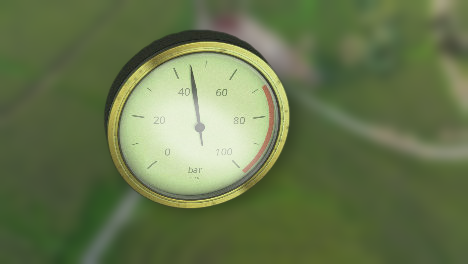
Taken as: 45
